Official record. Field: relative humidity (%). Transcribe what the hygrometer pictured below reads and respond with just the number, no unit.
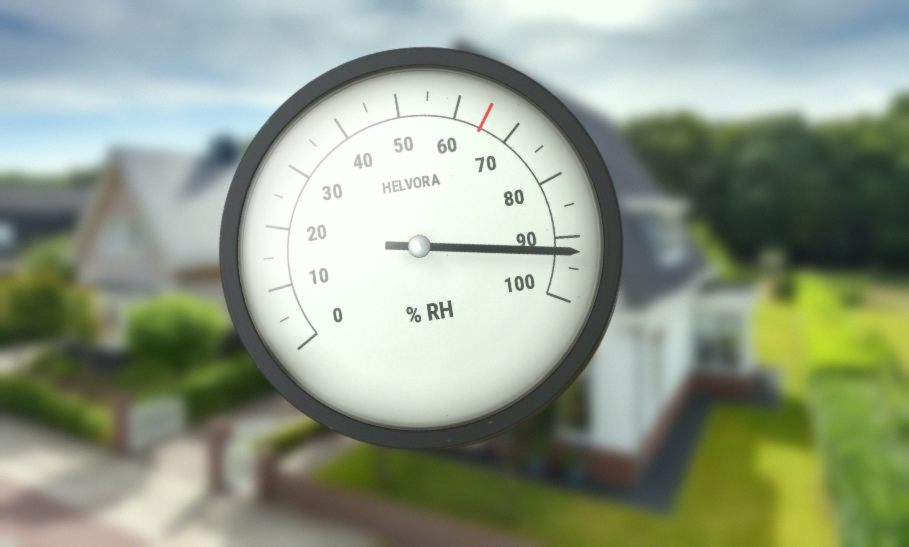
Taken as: 92.5
